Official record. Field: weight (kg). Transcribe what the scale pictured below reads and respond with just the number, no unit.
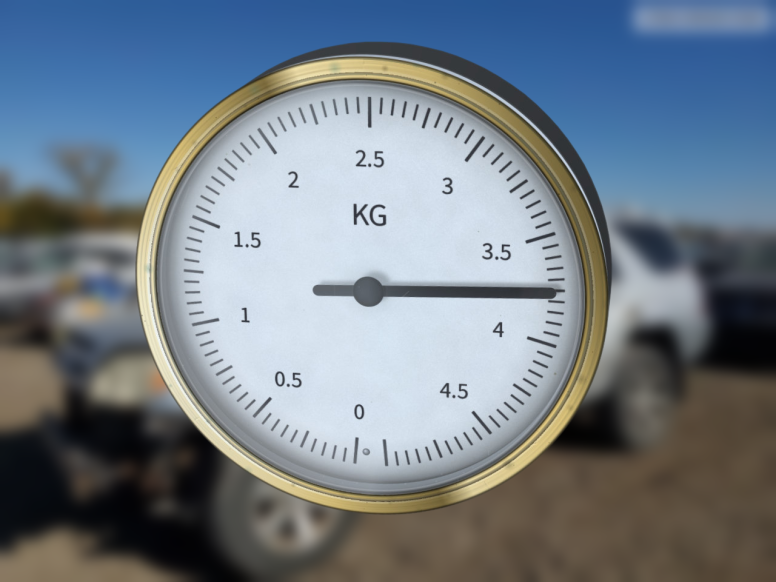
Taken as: 3.75
